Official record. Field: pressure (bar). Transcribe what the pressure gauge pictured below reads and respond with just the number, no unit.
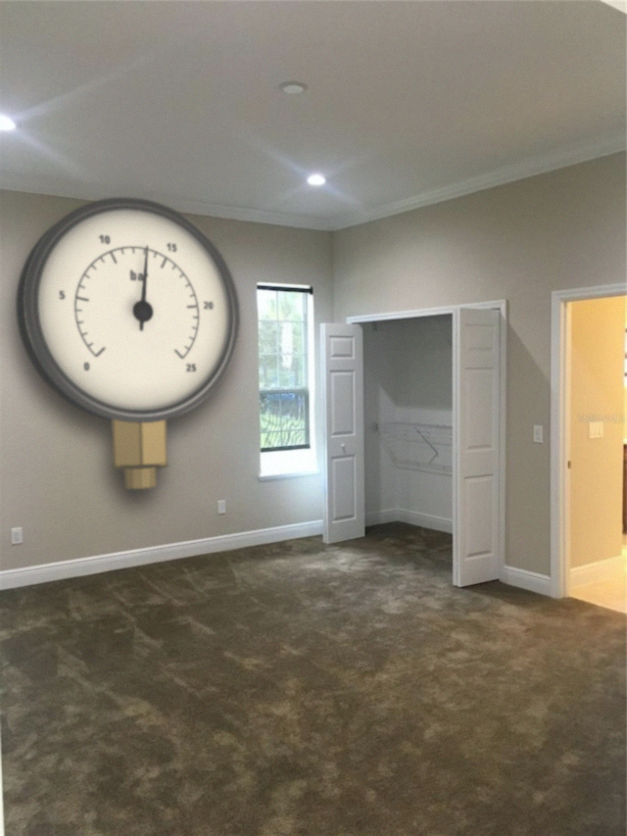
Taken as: 13
